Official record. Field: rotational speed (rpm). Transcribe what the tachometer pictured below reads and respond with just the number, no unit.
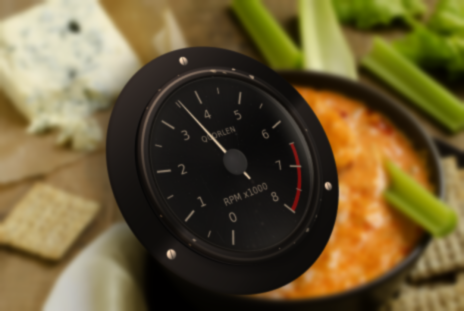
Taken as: 3500
